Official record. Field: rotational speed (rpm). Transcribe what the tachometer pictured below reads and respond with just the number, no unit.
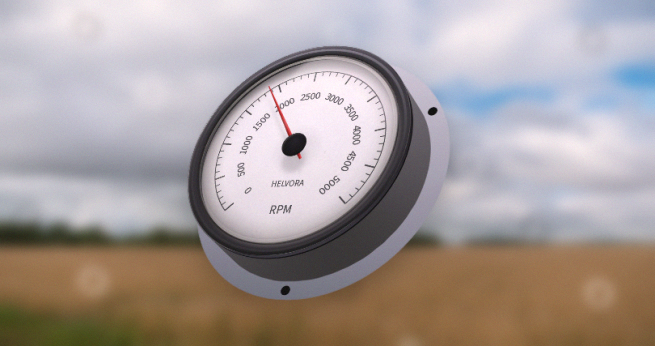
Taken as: 1900
